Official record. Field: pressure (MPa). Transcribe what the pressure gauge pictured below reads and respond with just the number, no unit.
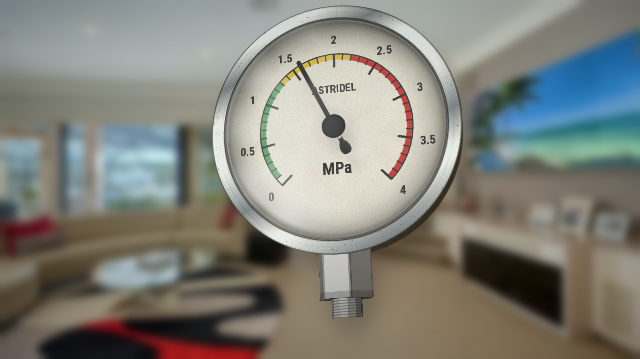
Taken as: 1.6
